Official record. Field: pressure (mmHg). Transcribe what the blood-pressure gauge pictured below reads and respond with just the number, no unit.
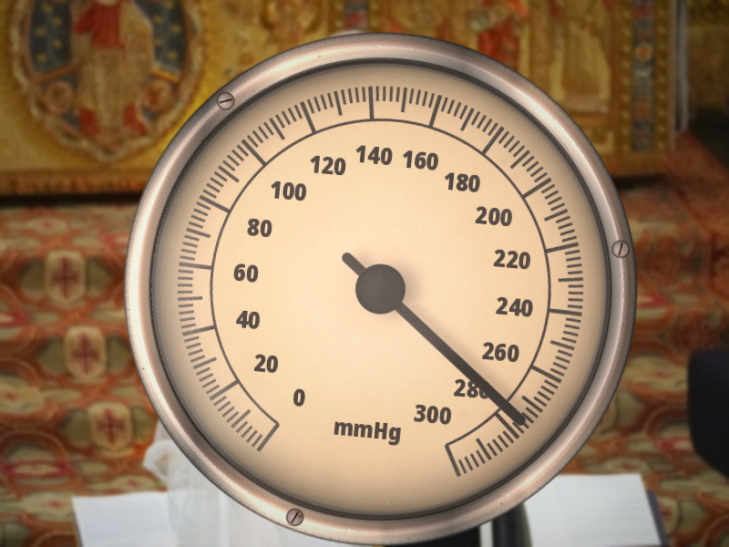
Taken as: 276
